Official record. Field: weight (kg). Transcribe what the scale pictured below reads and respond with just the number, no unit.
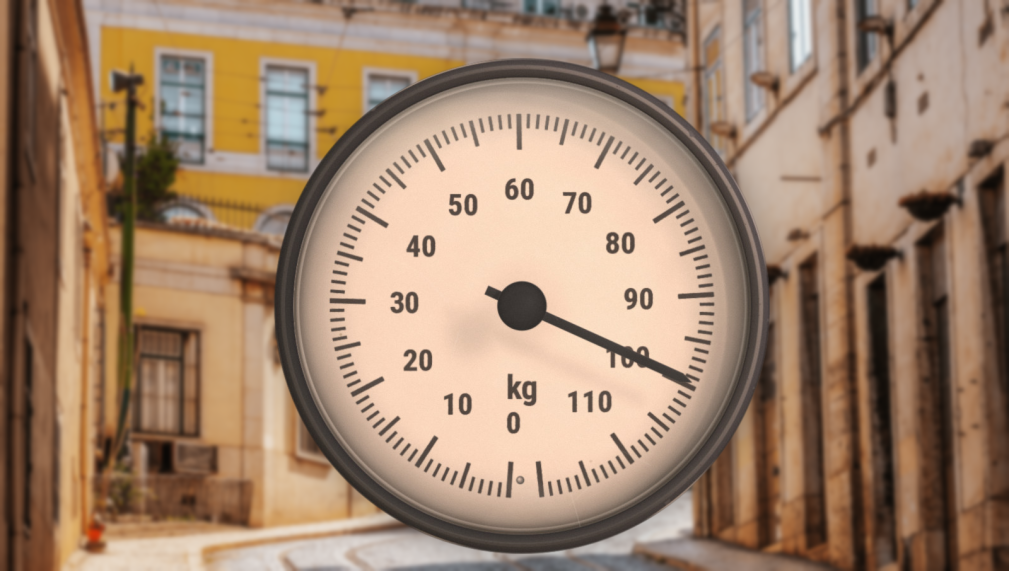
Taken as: 99.5
